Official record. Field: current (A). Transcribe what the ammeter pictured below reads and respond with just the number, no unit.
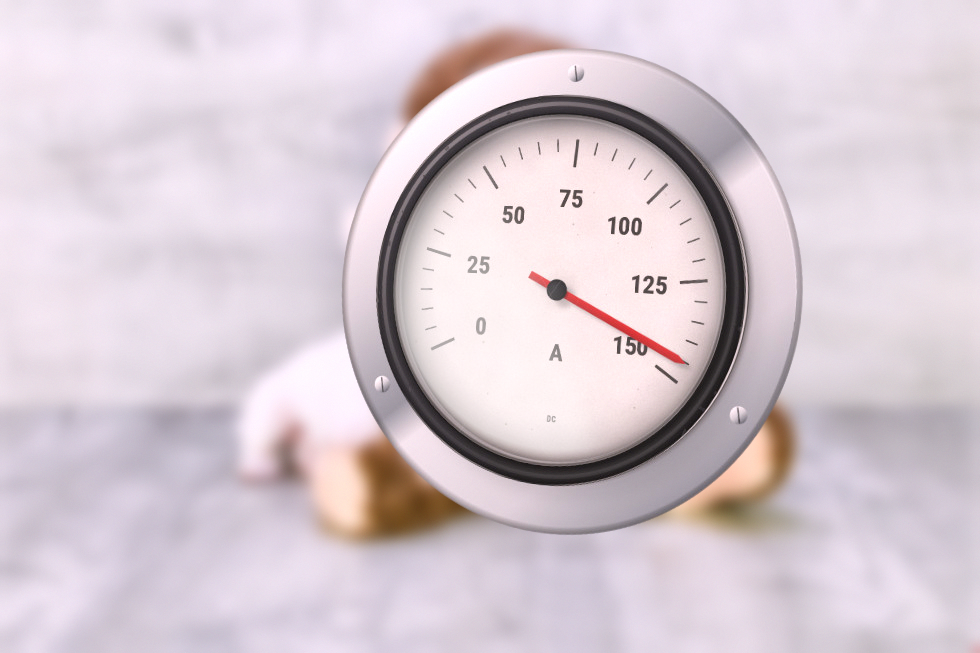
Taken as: 145
